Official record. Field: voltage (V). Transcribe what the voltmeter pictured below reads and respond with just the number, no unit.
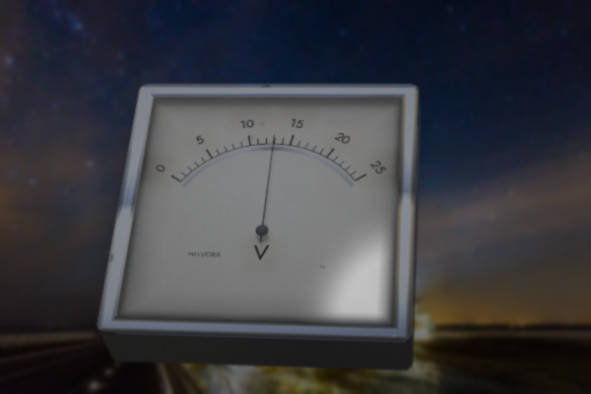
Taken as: 13
